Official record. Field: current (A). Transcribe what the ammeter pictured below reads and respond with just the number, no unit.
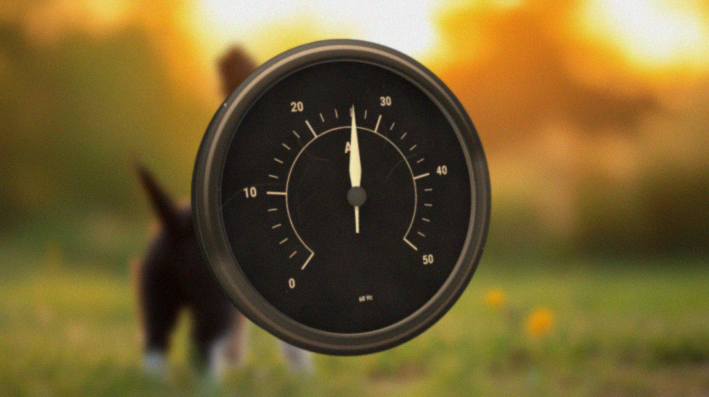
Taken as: 26
